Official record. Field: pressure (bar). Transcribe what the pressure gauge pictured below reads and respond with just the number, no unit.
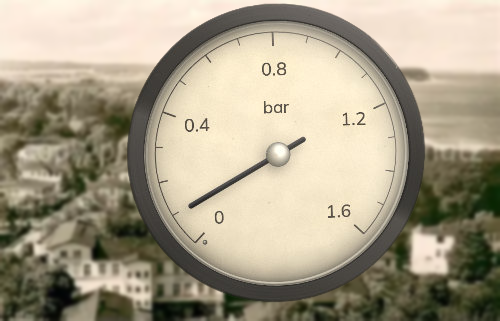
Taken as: 0.1
